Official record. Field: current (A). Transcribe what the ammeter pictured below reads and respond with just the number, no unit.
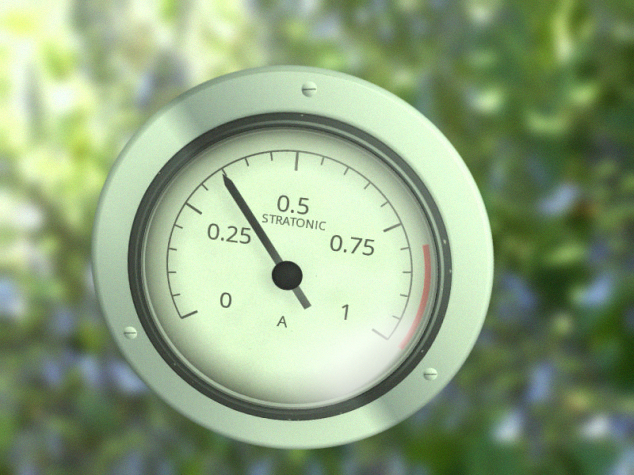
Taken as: 0.35
